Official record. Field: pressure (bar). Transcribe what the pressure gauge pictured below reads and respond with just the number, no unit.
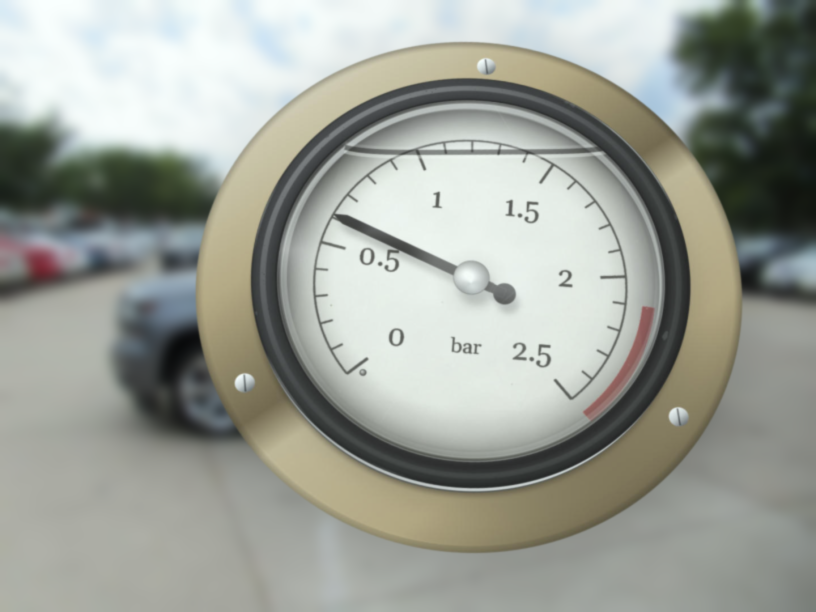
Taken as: 0.6
